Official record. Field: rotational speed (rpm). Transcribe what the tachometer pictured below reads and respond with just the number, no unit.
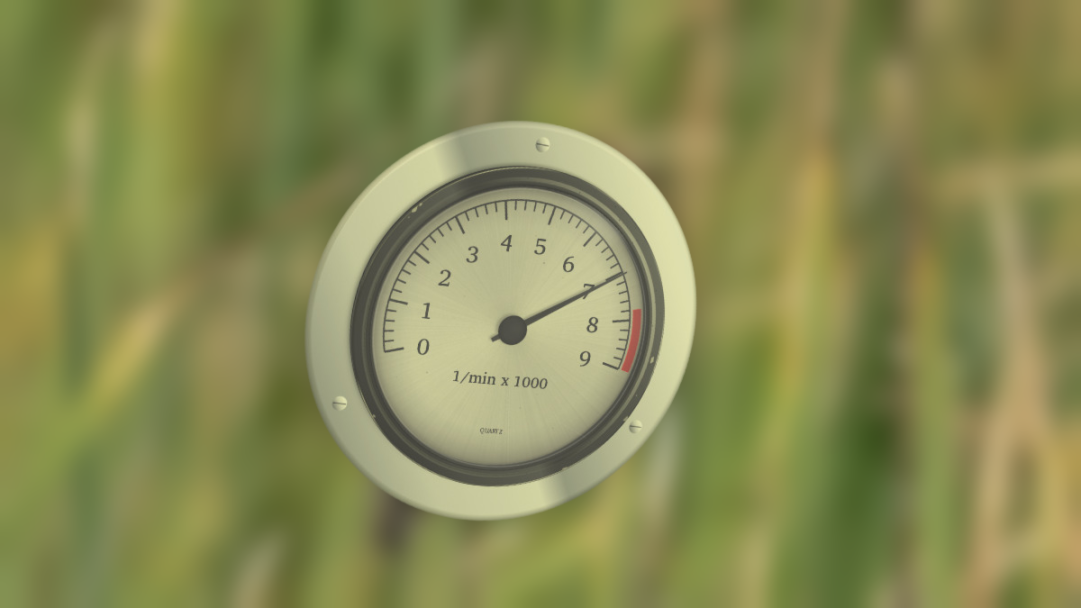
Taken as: 7000
